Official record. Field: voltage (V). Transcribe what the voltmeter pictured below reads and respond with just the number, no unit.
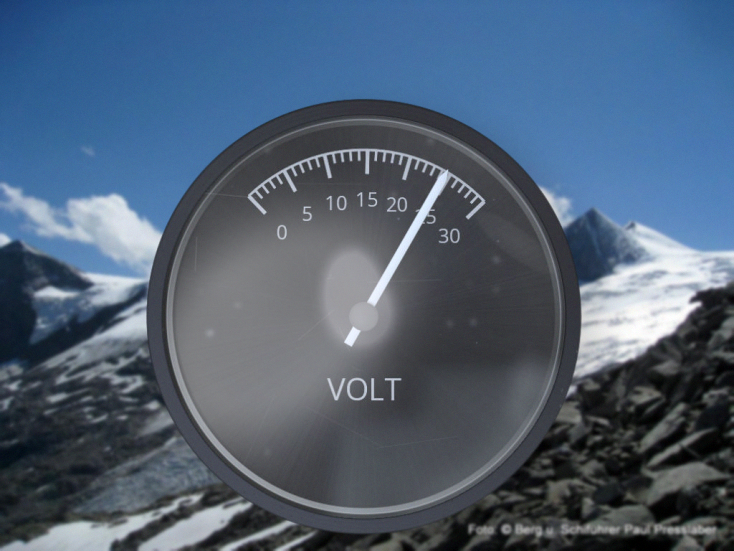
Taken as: 24.5
